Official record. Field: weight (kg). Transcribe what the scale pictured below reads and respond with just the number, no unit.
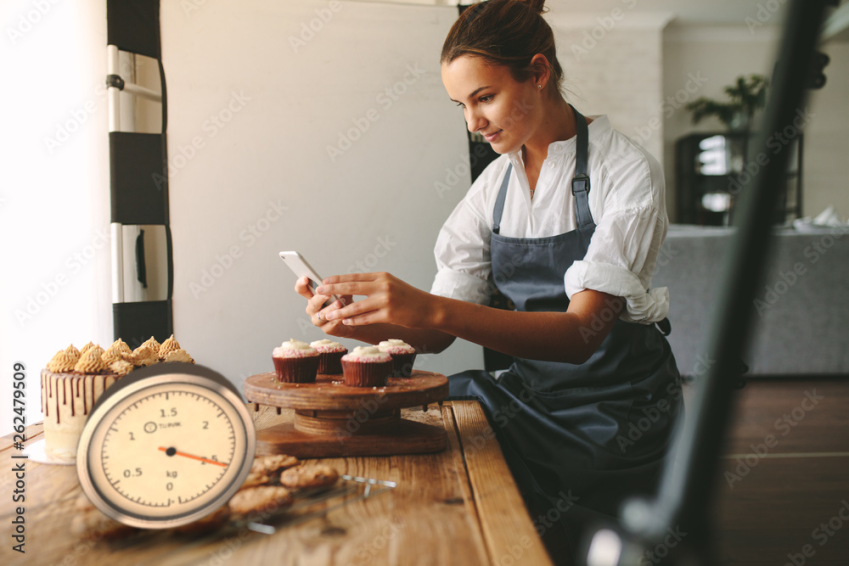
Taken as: 2.5
